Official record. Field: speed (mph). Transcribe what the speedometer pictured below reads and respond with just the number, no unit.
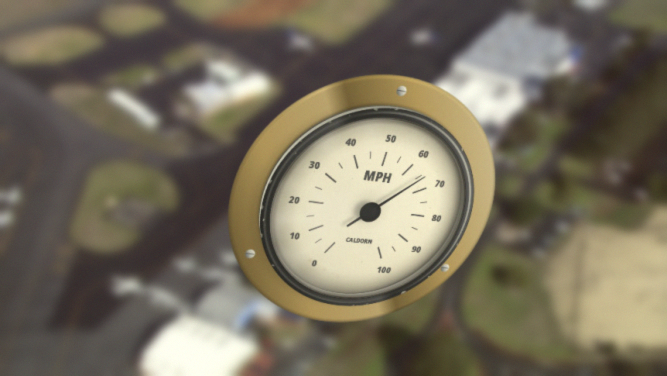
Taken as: 65
